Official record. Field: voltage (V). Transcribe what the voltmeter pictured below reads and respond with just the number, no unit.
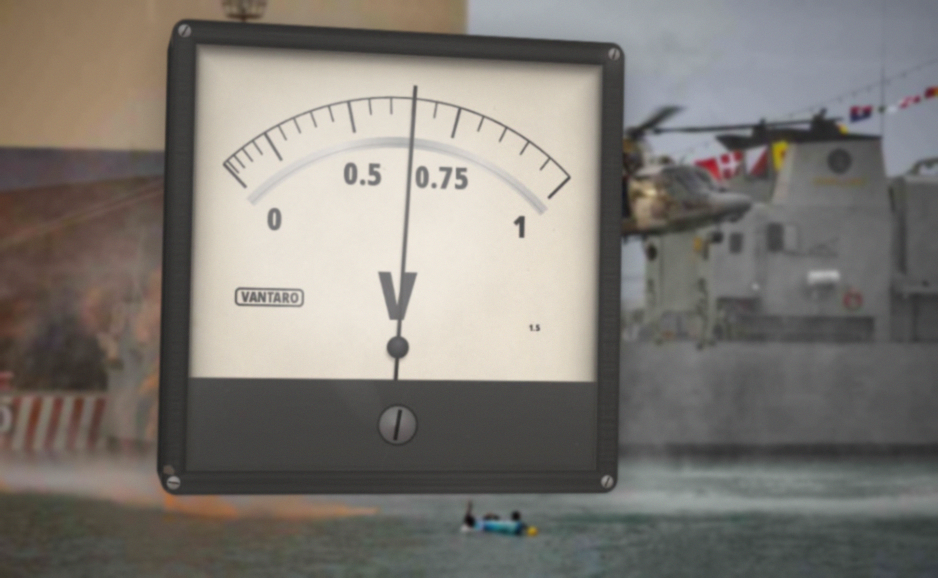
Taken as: 0.65
